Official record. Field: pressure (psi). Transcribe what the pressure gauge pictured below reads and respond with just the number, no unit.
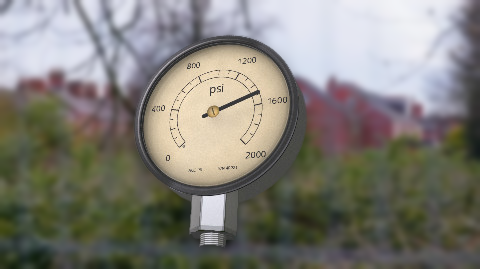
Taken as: 1500
